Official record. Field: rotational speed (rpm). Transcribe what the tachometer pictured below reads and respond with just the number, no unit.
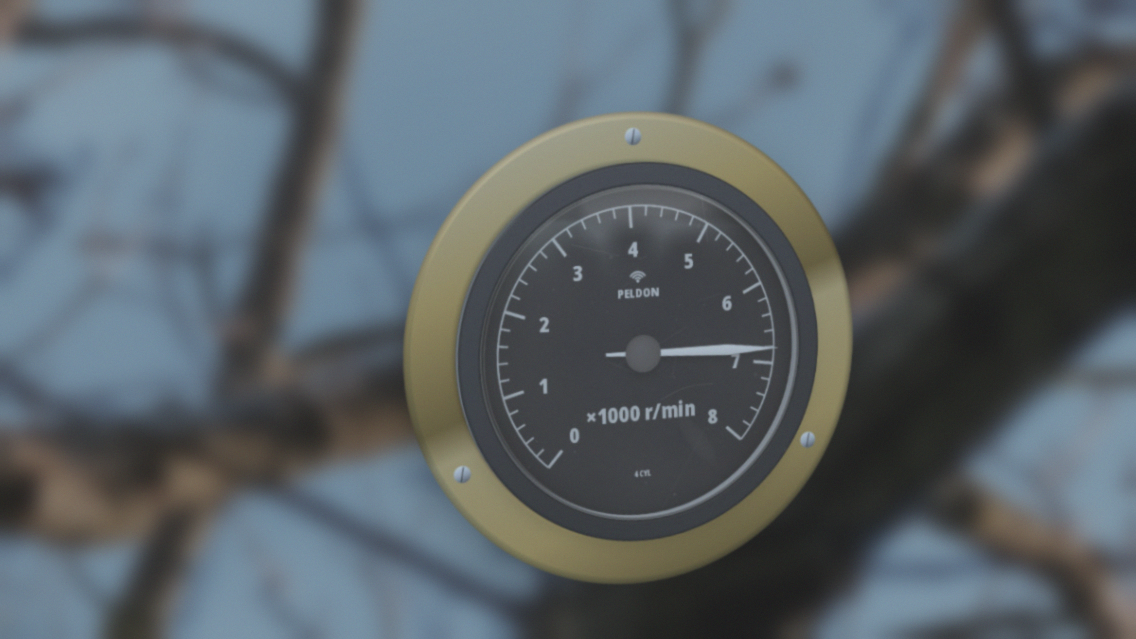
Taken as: 6800
